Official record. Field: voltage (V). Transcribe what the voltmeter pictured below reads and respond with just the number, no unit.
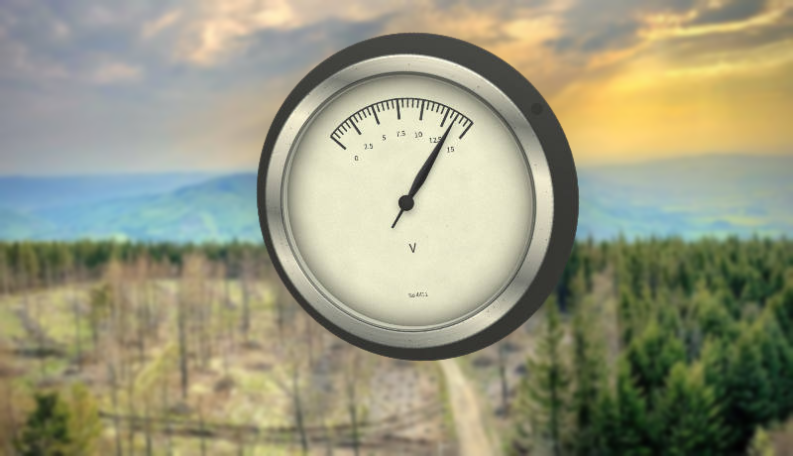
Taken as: 13.5
